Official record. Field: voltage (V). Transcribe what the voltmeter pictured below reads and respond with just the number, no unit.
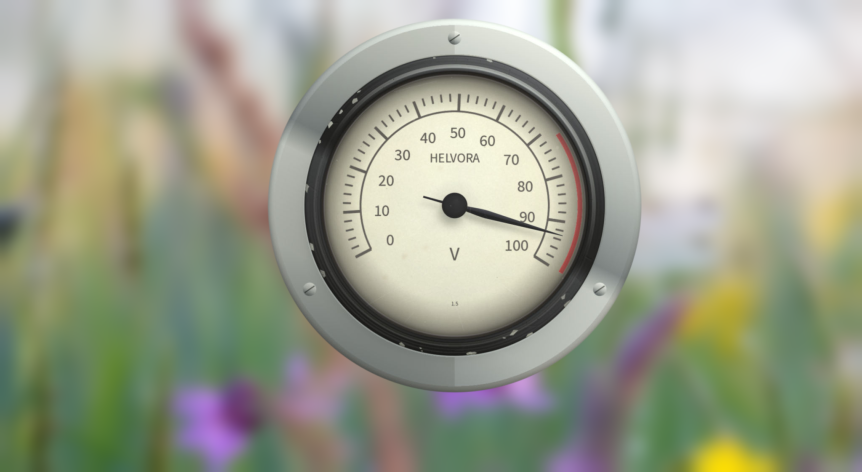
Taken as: 93
